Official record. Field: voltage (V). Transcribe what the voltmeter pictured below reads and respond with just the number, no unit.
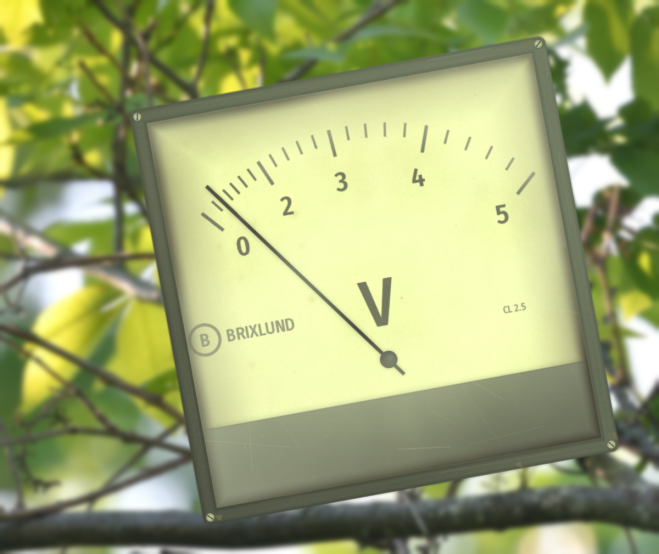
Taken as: 1
